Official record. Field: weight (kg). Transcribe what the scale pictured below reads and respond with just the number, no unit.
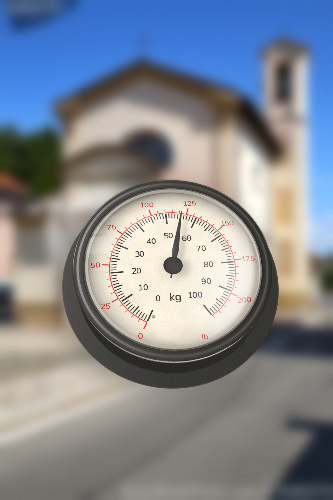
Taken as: 55
